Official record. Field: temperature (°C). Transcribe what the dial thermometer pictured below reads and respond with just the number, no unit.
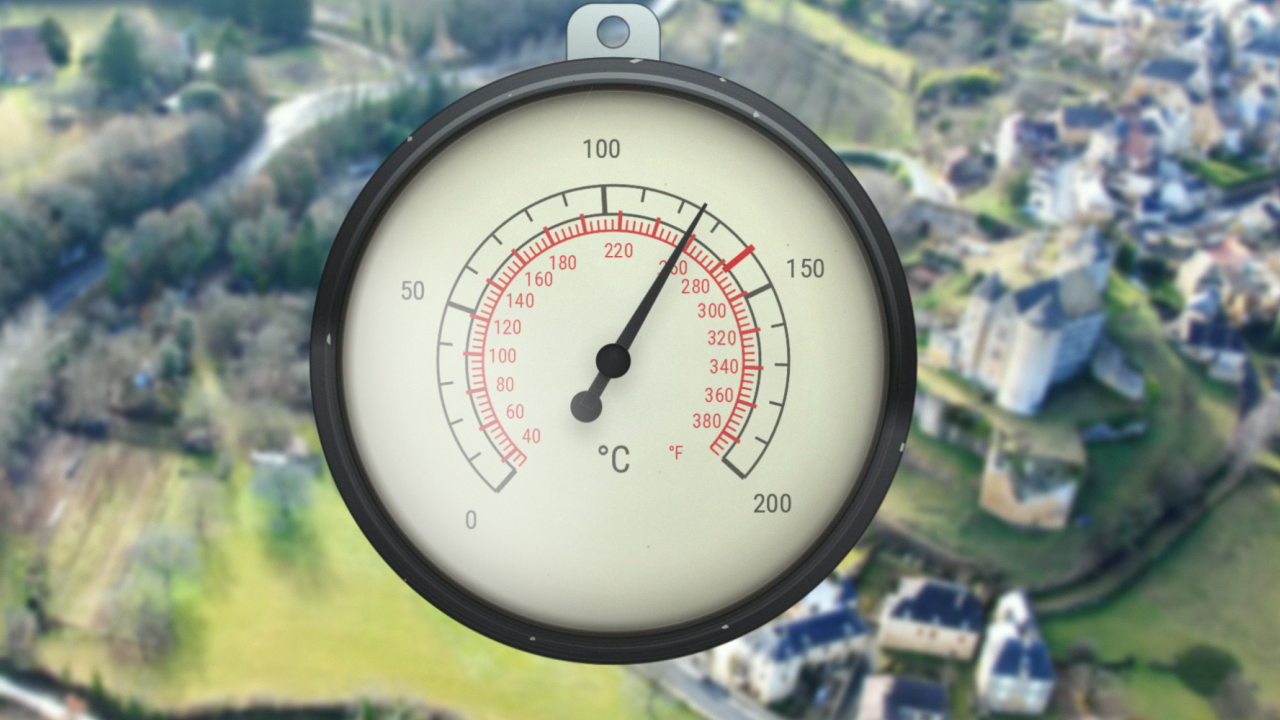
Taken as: 125
